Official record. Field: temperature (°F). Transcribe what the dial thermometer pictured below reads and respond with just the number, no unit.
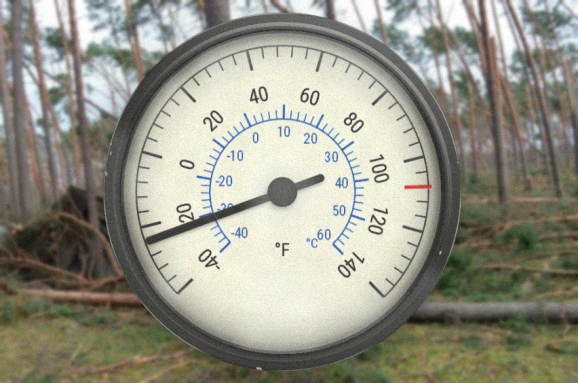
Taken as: -24
